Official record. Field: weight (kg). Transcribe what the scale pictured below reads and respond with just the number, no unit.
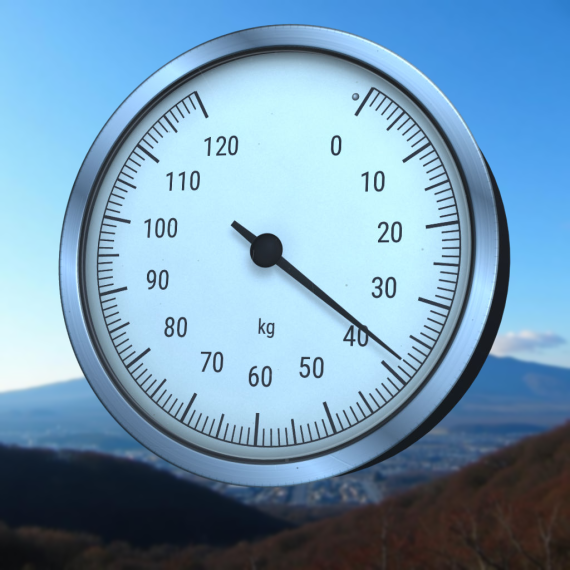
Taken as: 38
